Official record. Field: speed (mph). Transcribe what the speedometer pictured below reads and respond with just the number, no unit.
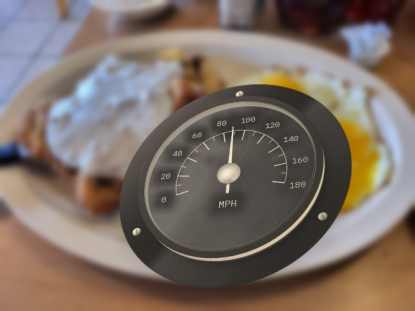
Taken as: 90
